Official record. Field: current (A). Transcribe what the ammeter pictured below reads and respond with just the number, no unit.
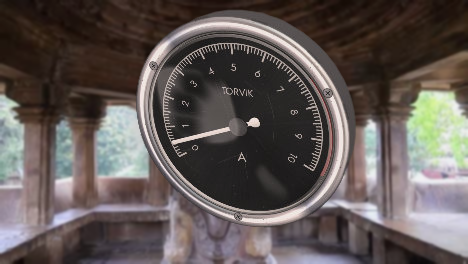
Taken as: 0.5
